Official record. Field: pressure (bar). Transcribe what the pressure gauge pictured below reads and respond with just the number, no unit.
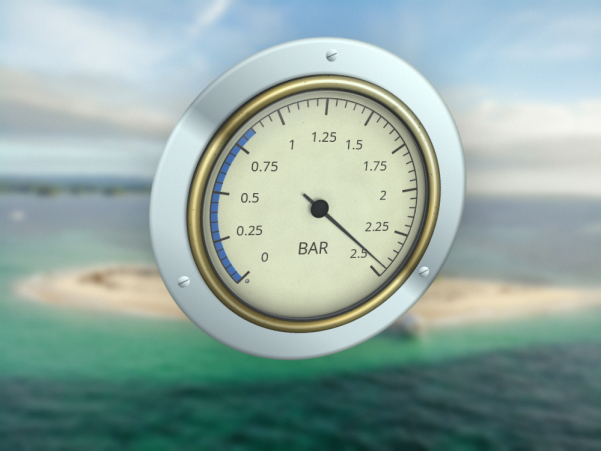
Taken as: 2.45
